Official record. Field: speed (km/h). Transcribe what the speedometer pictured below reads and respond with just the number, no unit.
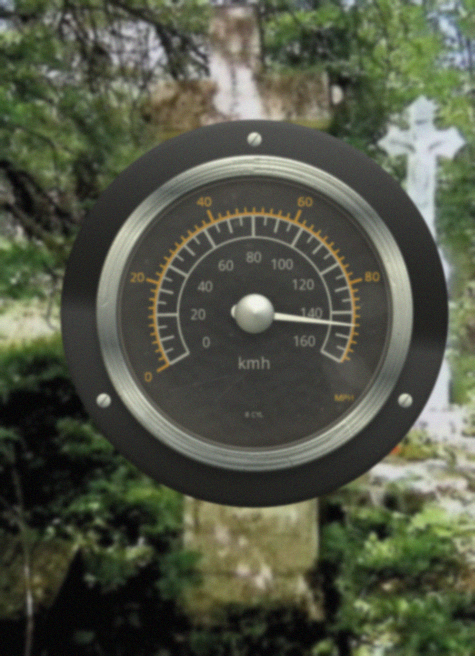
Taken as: 145
